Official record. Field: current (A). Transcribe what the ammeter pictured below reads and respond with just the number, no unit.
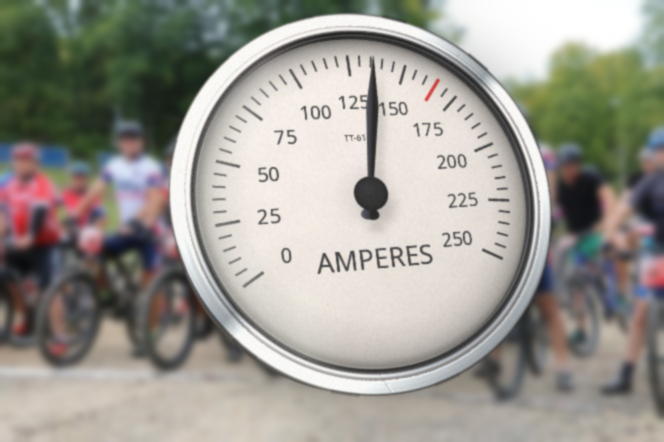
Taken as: 135
